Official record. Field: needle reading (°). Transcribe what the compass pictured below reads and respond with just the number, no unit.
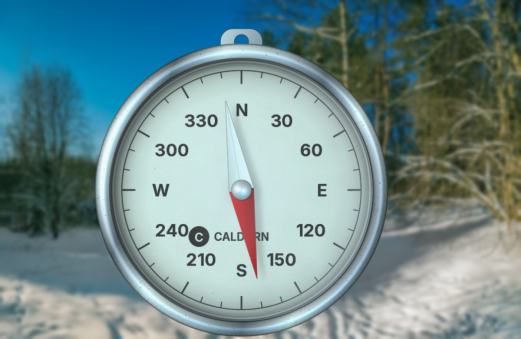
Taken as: 170
